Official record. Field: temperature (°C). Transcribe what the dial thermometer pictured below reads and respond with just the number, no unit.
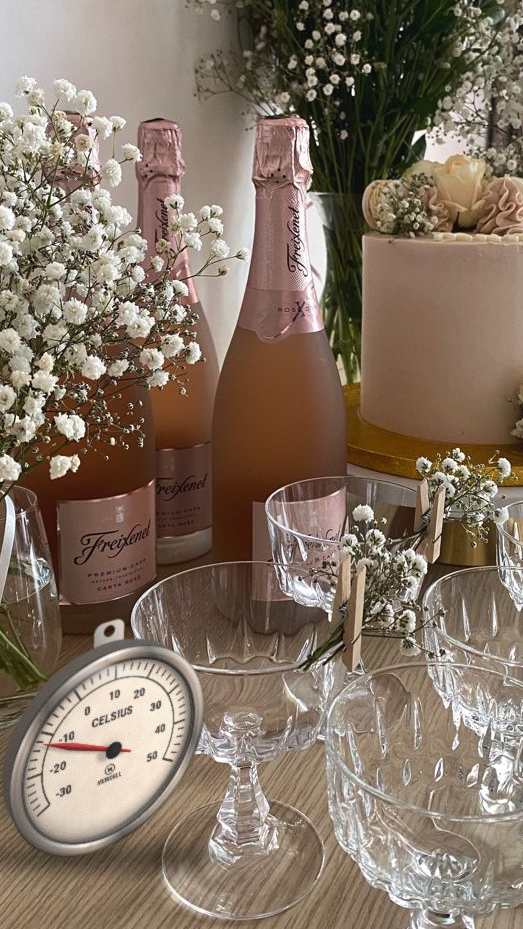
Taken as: -12
